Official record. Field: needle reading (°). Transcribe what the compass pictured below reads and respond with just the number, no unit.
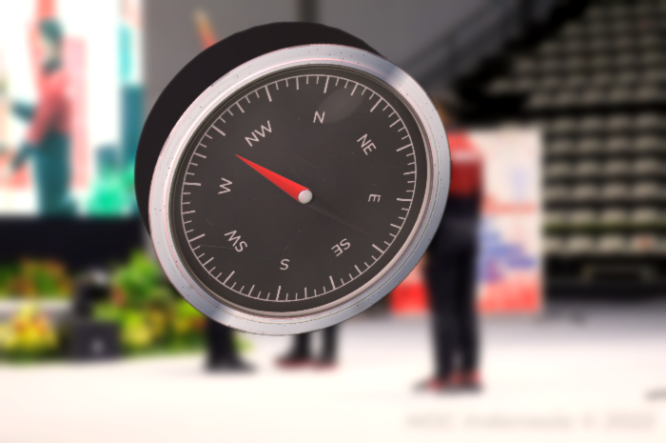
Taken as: 295
